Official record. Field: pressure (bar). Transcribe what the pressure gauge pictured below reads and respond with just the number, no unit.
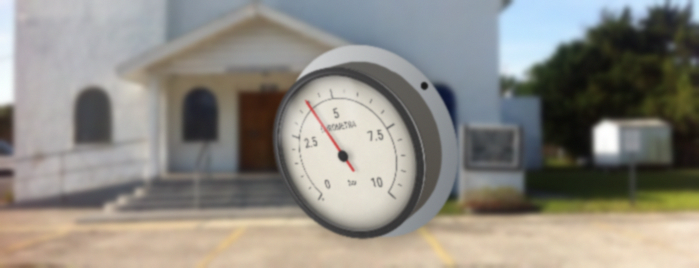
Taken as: 4
